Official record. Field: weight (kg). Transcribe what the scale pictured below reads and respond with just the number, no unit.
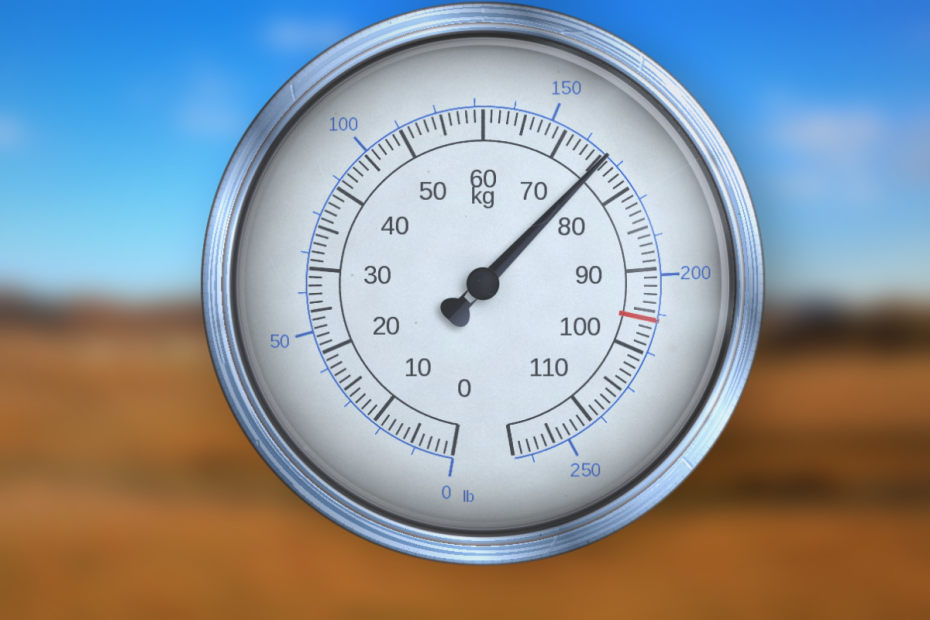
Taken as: 75.5
